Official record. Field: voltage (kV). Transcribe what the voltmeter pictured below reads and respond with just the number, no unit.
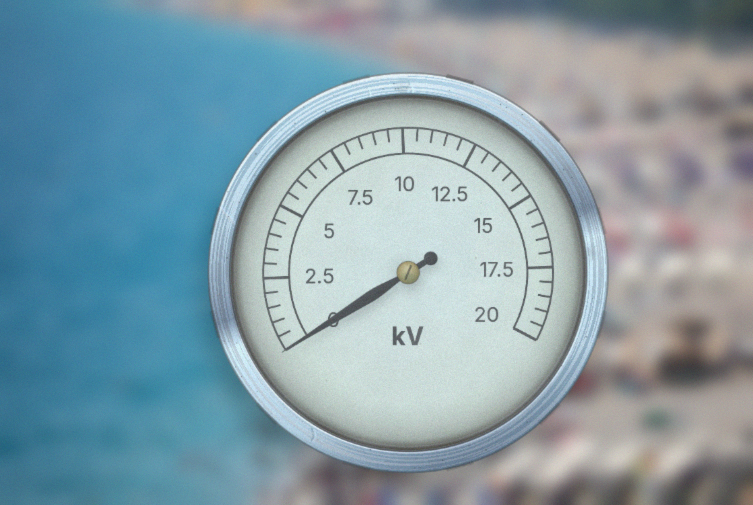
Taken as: 0
